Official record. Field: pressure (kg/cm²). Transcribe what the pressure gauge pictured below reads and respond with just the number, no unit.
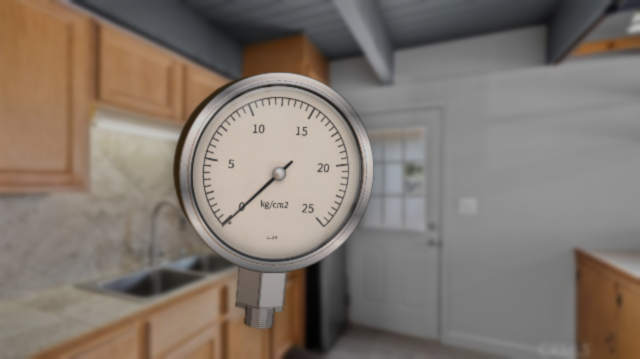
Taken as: 0
